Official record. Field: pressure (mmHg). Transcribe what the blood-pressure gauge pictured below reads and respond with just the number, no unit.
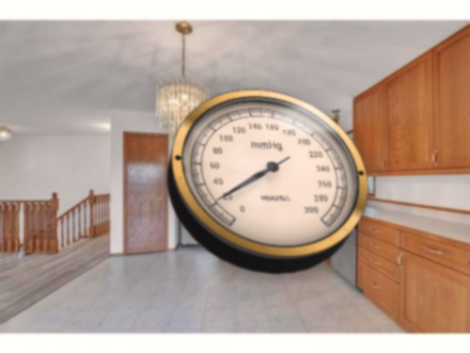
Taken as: 20
